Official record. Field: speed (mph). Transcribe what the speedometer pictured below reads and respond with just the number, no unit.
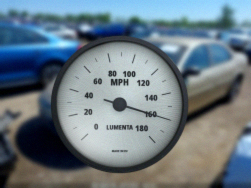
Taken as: 160
